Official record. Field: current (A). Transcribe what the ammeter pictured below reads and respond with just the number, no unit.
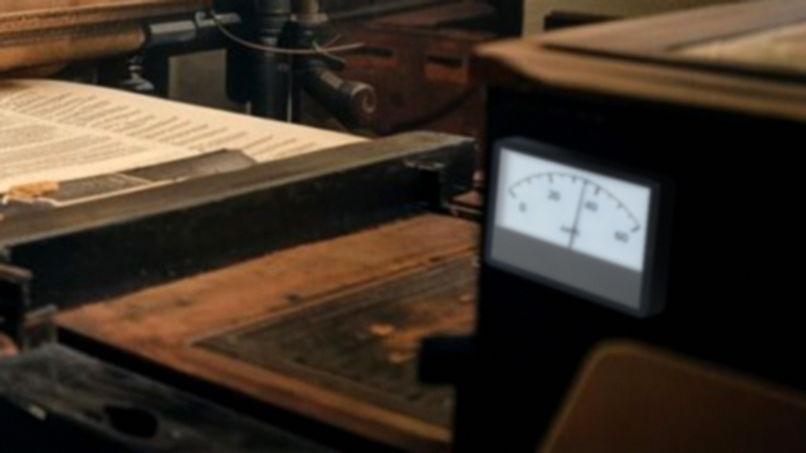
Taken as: 35
